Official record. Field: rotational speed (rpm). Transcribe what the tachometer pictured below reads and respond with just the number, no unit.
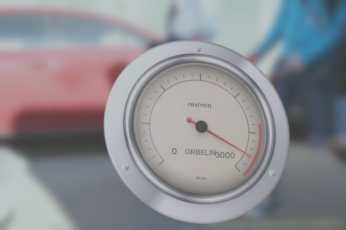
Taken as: 2800
